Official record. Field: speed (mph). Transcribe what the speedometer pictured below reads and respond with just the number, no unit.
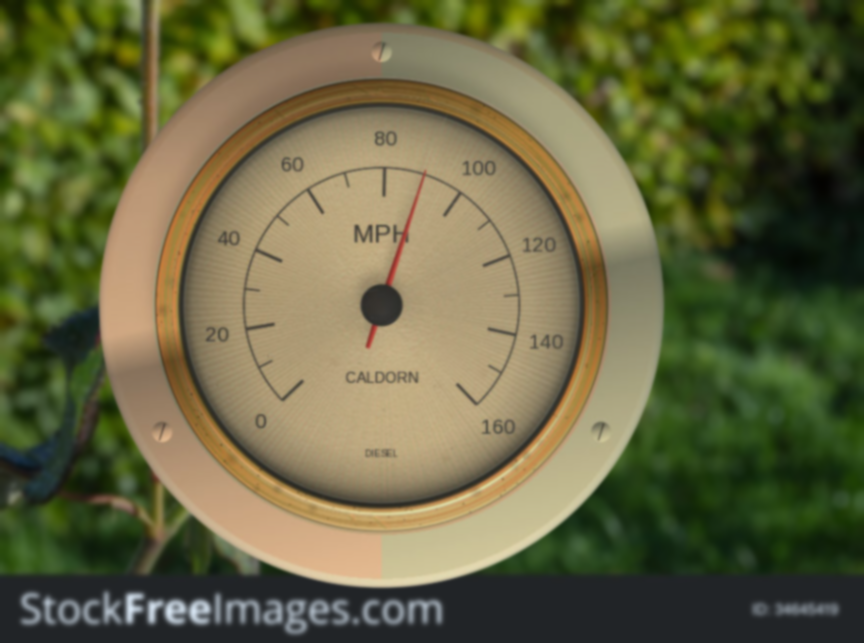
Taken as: 90
